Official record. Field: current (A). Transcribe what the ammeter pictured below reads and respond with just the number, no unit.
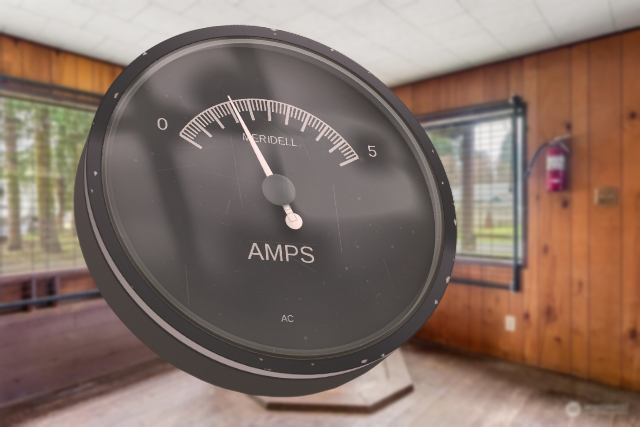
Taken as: 1.5
